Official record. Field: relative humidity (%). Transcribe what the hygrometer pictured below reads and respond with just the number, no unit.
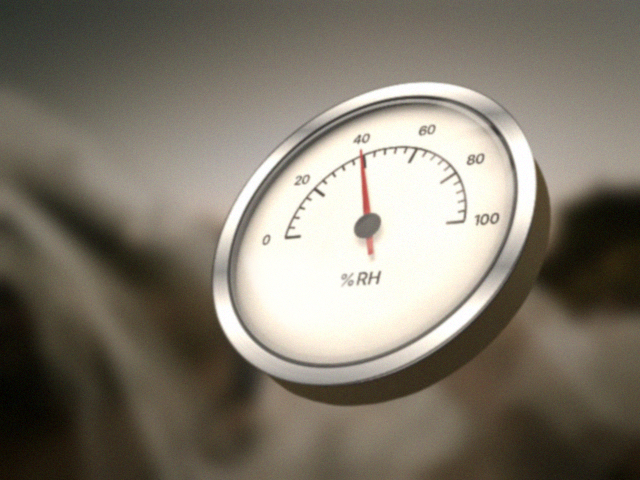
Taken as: 40
